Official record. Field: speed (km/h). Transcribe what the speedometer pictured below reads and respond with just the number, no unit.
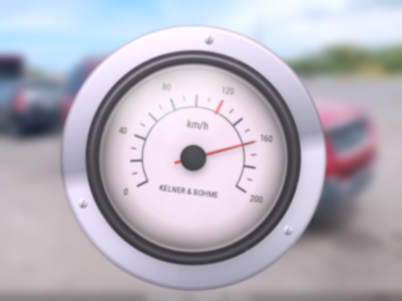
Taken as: 160
